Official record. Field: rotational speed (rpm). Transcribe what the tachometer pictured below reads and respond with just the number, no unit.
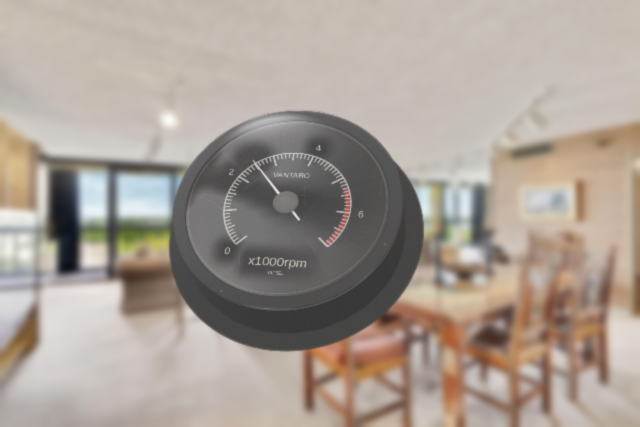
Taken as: 2500
